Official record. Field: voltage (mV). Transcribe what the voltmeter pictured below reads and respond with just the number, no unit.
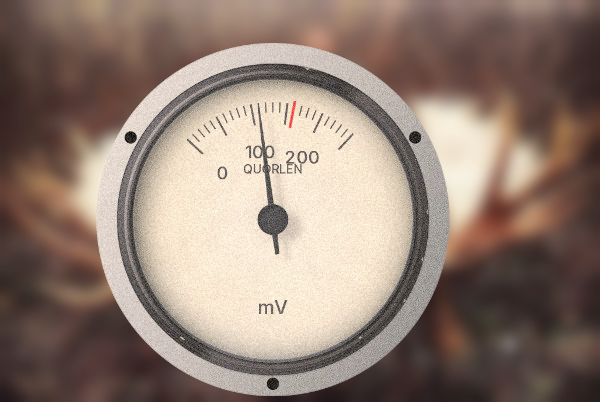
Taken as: 110
